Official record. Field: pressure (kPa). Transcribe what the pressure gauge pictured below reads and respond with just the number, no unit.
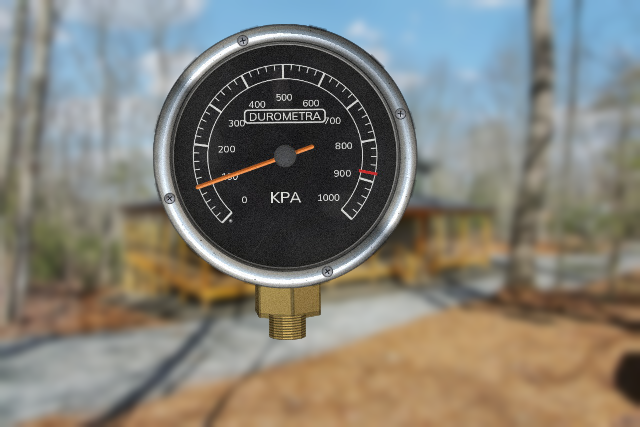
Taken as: 100
